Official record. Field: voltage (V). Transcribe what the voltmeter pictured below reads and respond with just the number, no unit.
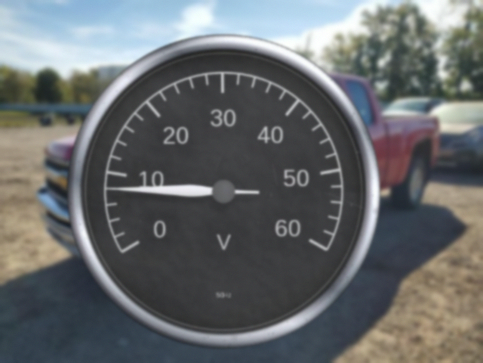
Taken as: 8
